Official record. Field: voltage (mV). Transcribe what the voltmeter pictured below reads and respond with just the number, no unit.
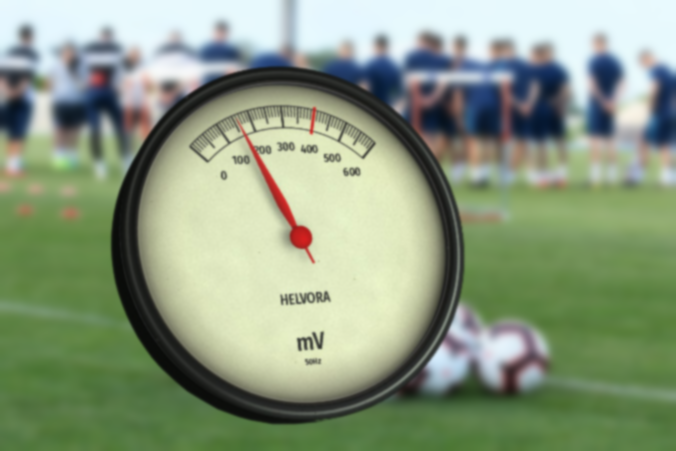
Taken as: 150
